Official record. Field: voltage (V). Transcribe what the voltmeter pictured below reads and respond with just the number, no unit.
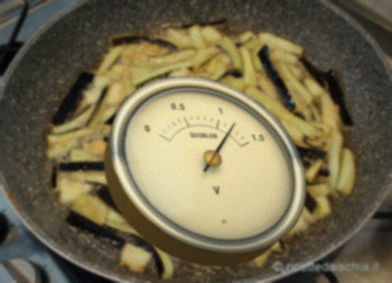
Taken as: 1.2
